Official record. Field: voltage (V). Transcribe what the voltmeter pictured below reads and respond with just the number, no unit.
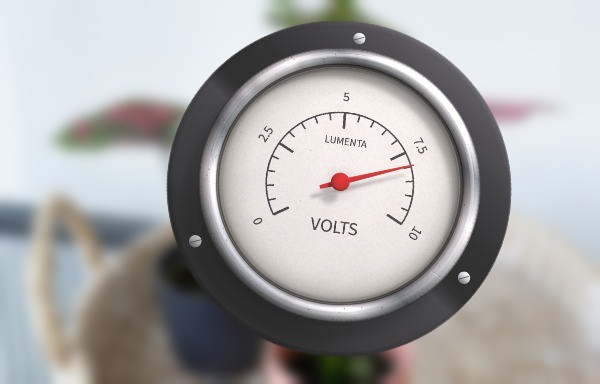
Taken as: 8
